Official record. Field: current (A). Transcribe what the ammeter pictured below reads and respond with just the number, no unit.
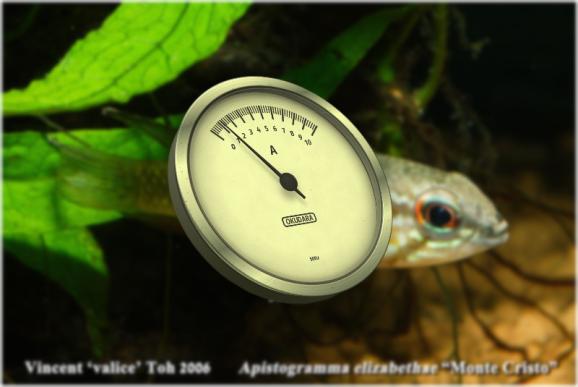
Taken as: 1
